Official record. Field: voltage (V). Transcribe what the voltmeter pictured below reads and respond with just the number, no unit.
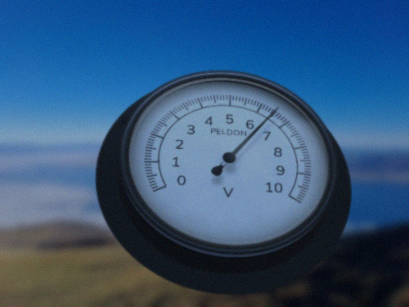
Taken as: 6.5
